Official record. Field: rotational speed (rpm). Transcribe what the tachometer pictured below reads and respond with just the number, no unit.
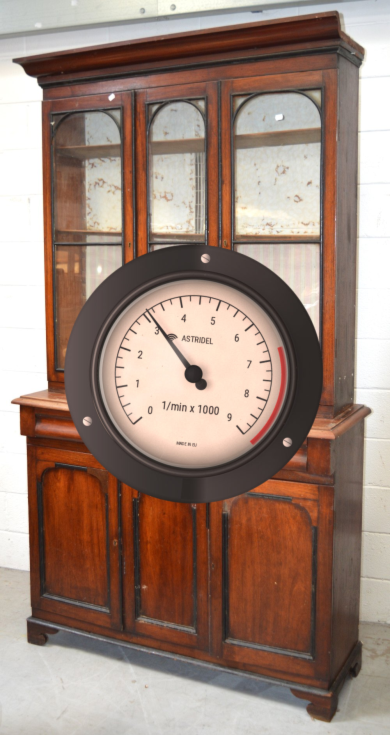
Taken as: 3125
